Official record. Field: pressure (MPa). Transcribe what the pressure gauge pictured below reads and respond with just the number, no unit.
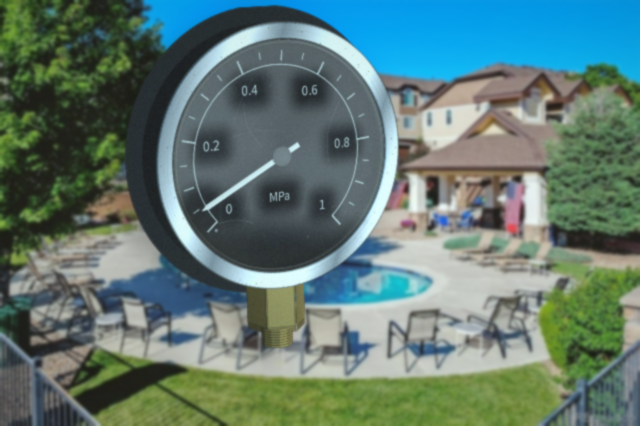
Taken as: 0.05
